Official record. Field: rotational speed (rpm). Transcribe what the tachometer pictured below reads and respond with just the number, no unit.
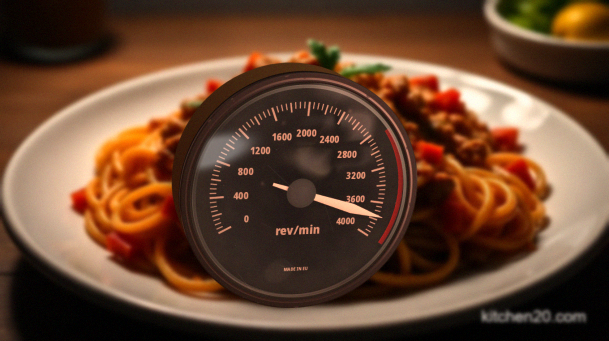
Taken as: 3750
